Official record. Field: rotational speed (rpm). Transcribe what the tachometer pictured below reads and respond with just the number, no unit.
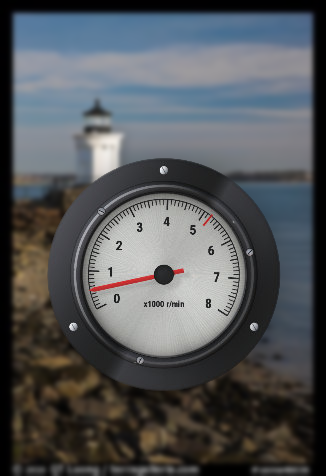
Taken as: 500
